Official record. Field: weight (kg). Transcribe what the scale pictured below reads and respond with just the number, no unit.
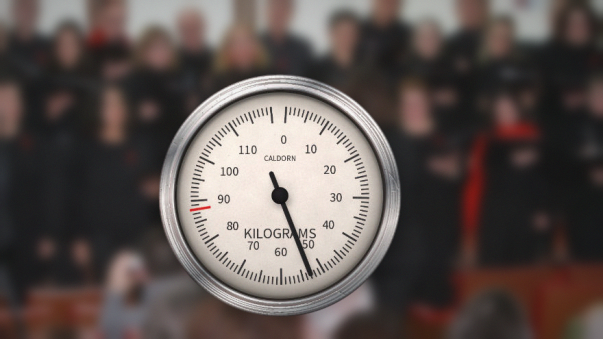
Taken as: 53
